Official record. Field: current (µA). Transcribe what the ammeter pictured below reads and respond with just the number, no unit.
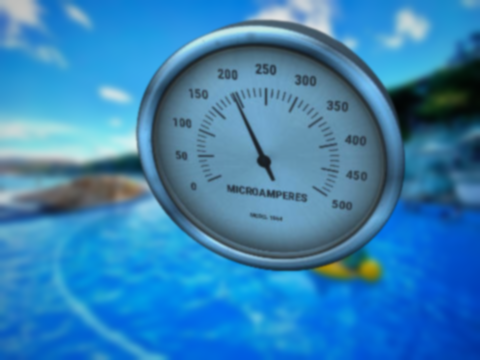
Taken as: 200
